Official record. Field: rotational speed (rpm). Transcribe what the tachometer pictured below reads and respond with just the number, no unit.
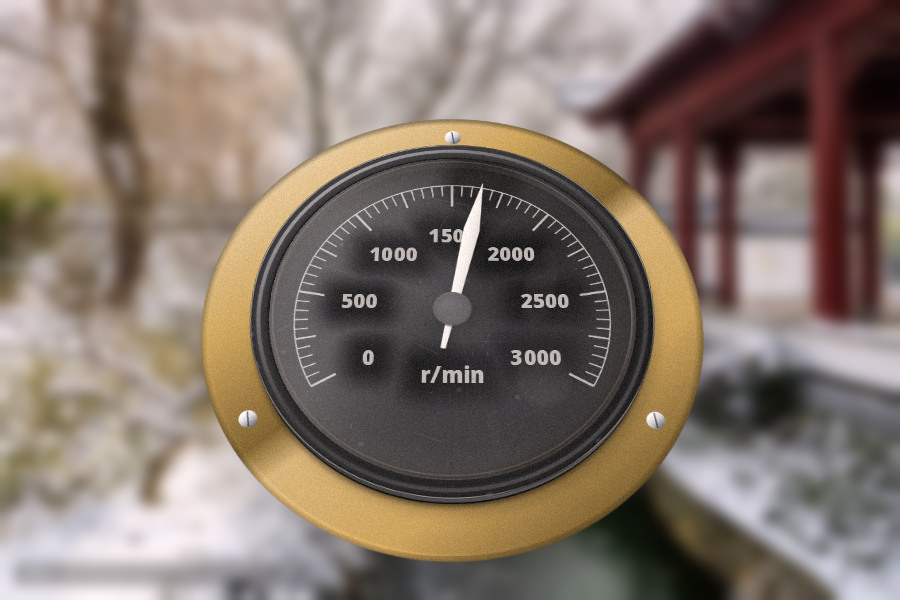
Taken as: 1650
